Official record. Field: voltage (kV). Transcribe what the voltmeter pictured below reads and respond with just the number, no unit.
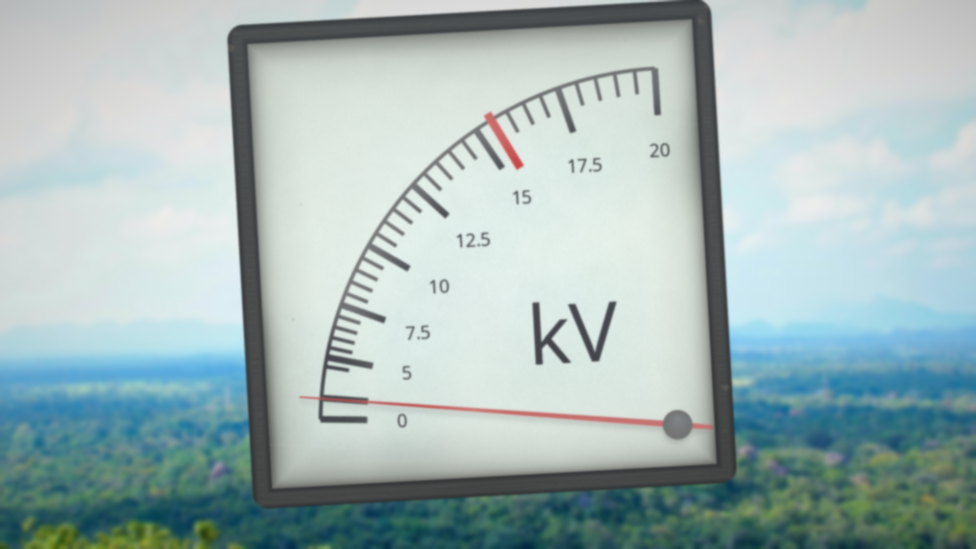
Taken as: 2.5
